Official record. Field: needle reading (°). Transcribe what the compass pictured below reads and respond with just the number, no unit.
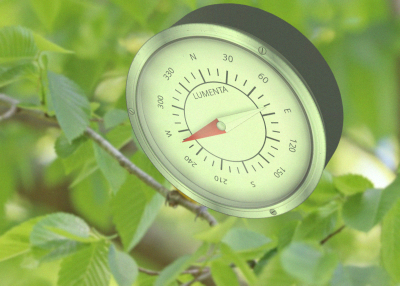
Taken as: 260
